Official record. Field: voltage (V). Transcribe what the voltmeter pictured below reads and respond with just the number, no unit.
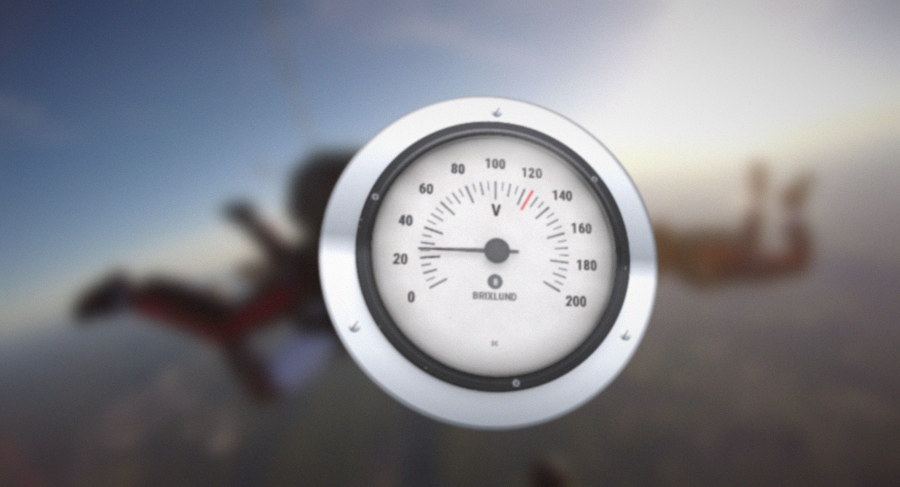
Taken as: 25
